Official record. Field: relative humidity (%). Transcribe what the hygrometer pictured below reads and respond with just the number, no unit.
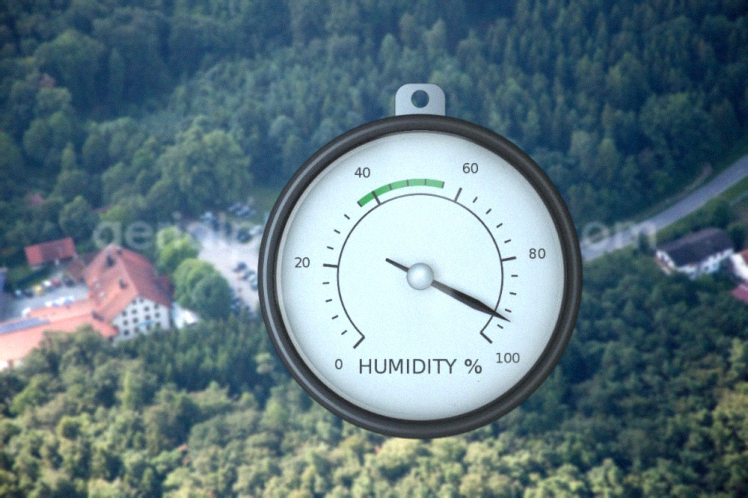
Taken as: 94
